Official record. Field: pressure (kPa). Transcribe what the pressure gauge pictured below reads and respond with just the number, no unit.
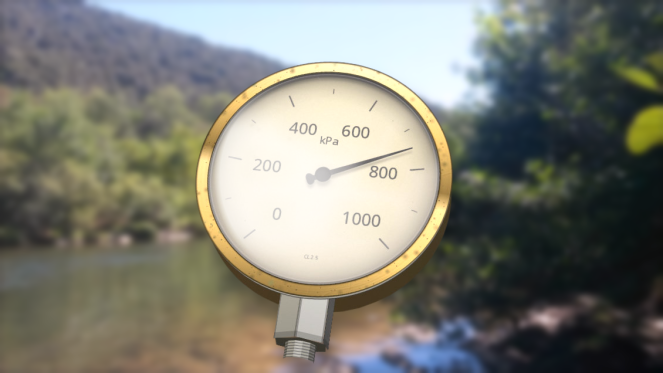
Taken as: 750
